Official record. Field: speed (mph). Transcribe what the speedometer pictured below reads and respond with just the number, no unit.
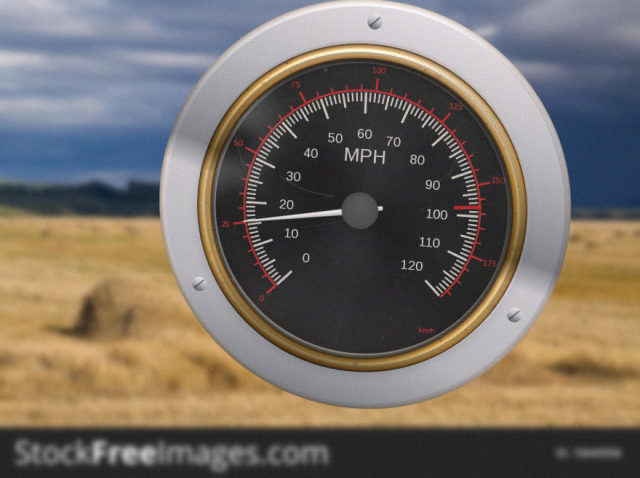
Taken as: 16
